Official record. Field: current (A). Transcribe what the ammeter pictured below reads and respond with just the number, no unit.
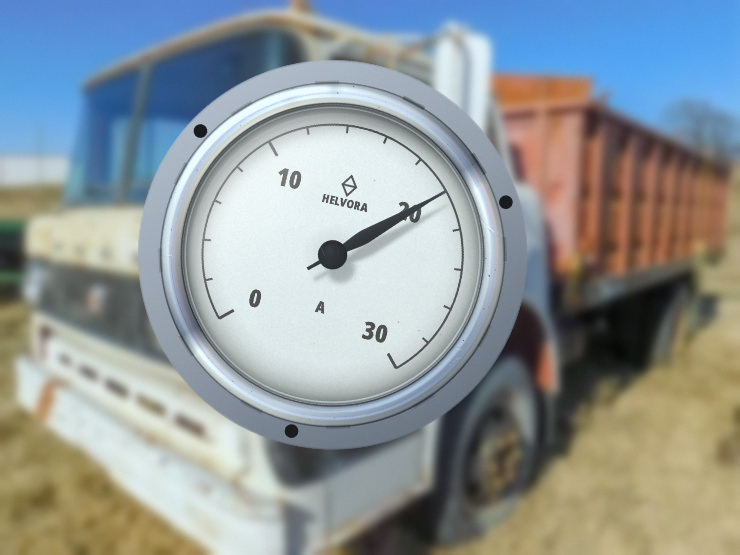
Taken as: 20
